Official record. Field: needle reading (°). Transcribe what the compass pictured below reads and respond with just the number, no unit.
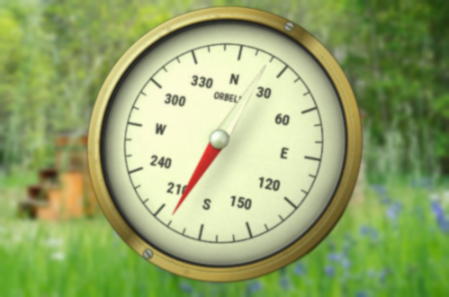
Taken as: 200
